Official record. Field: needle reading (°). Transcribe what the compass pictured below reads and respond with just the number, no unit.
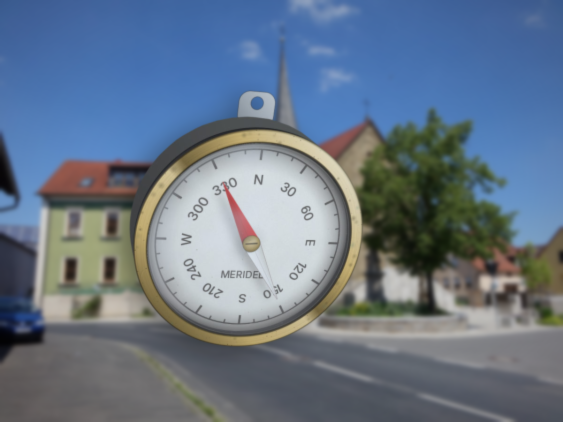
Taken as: 330
